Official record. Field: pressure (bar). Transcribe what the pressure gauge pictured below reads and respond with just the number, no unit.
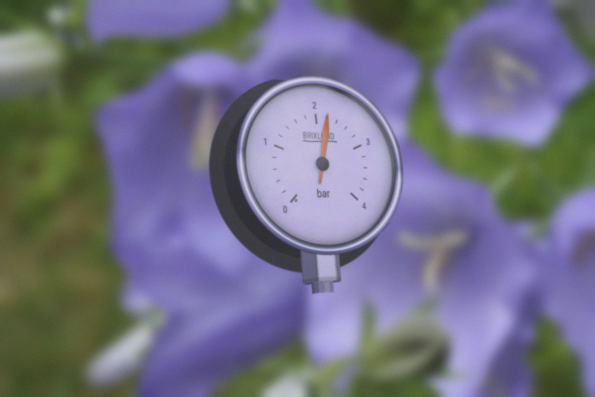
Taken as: 2.2
